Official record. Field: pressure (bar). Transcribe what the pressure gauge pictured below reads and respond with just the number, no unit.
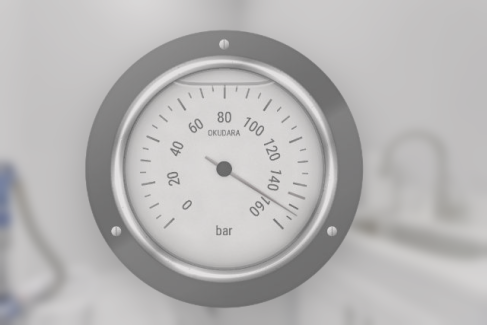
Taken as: 152.5
